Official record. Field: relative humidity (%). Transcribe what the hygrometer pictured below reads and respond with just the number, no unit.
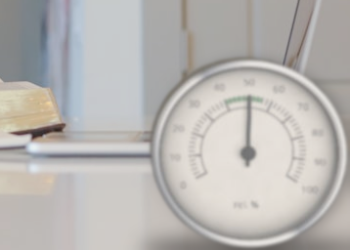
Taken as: 50
